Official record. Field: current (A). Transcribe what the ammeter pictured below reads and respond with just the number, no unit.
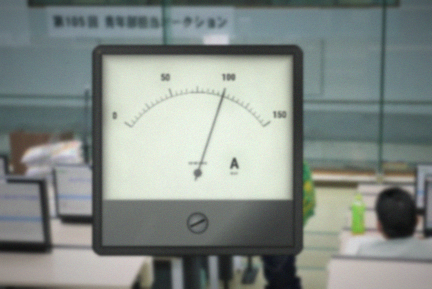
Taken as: 100
